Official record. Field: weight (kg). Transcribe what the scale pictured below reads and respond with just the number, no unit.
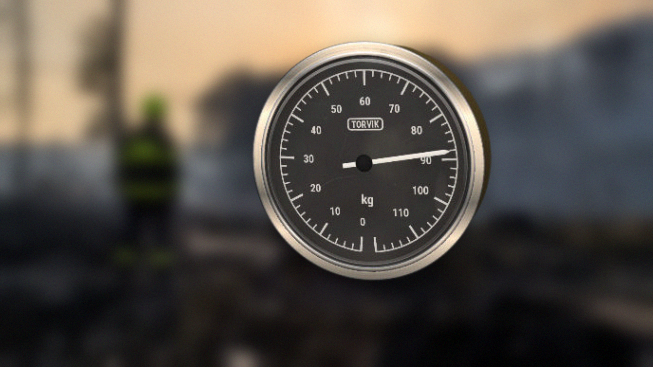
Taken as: 88
